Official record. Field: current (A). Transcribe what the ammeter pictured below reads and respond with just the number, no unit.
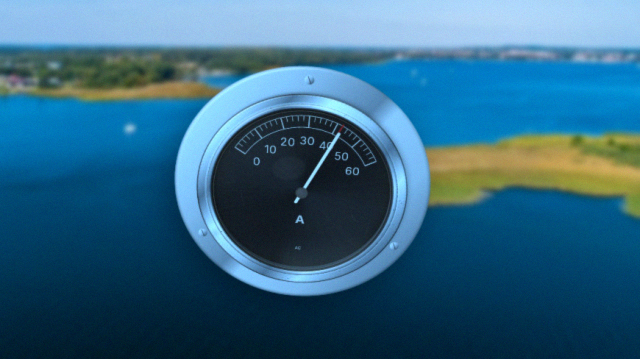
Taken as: 42
